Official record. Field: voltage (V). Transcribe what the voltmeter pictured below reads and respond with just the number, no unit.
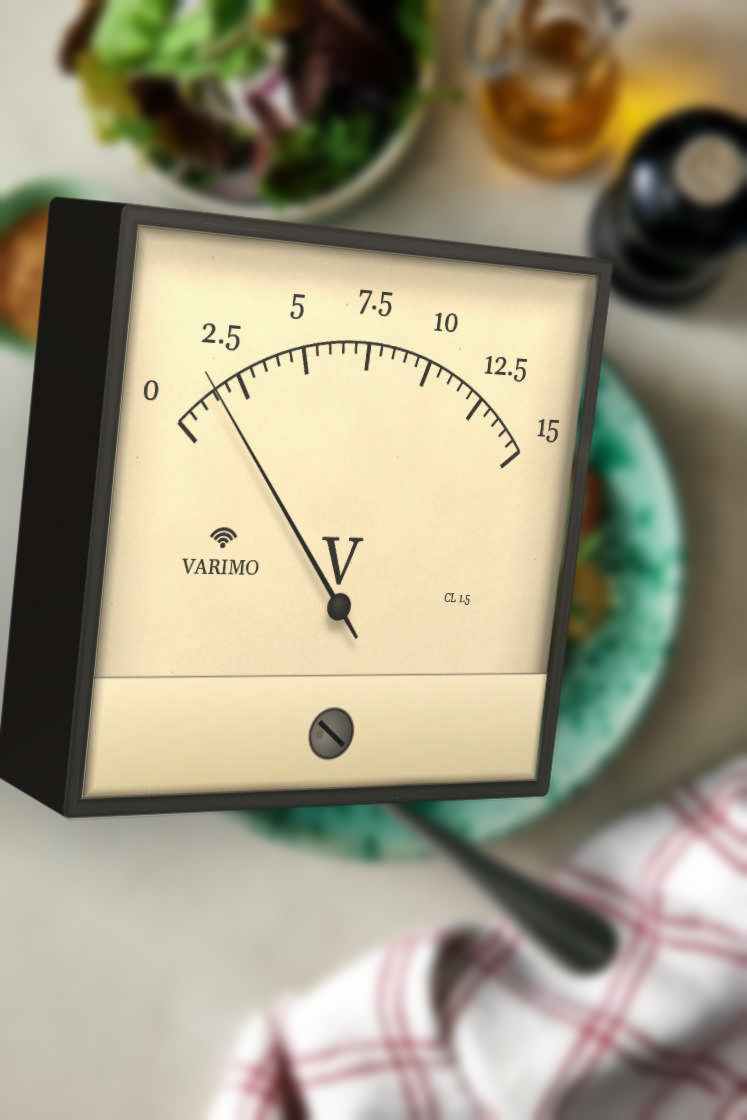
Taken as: 1.5
